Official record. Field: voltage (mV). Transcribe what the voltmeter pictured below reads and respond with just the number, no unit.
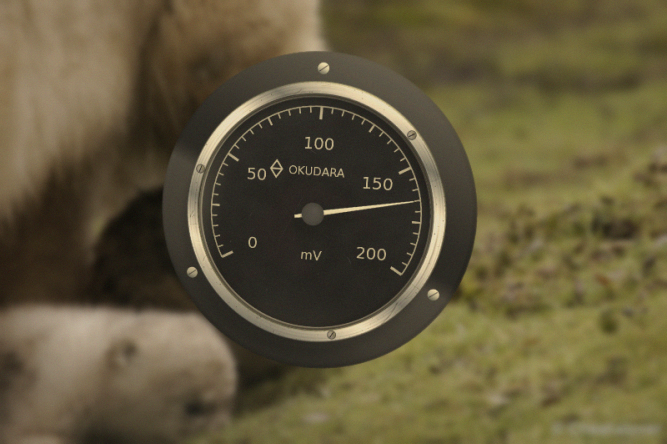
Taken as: 165
